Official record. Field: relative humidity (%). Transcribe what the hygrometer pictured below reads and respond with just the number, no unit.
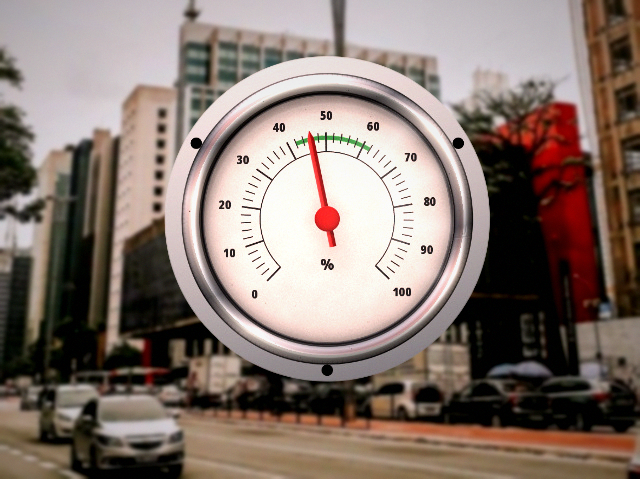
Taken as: 46
